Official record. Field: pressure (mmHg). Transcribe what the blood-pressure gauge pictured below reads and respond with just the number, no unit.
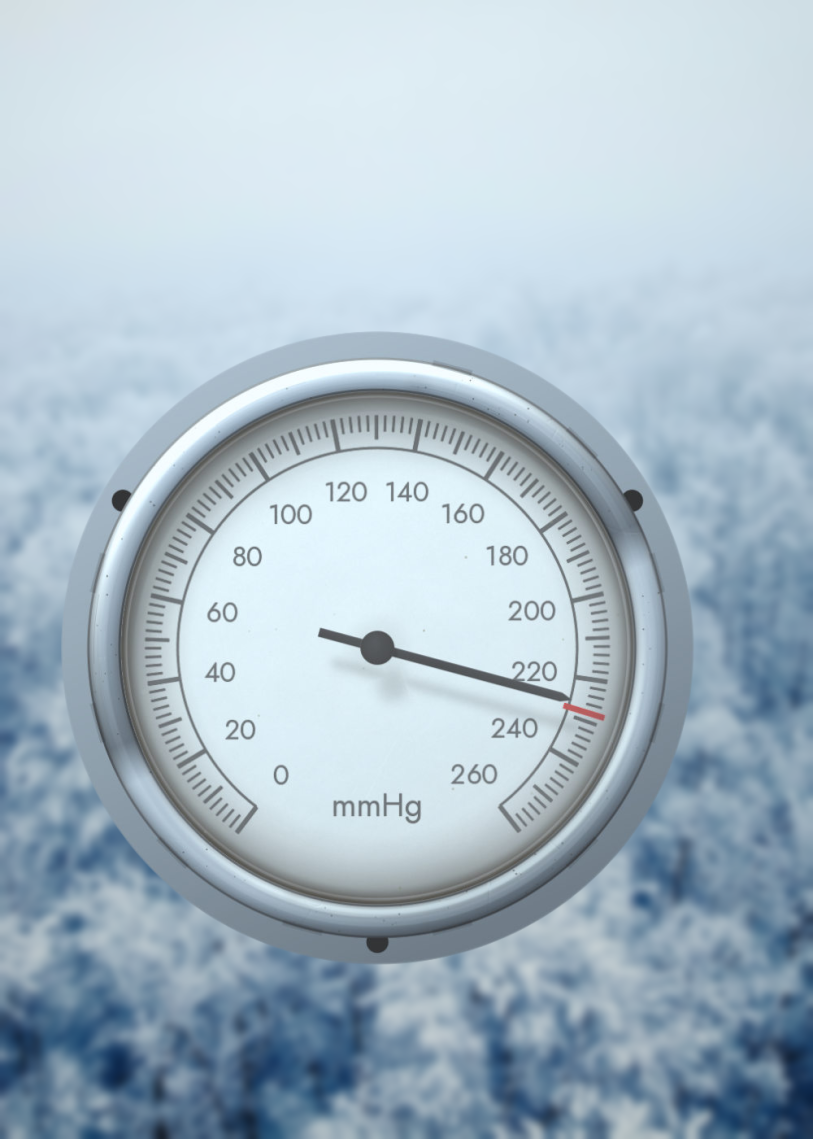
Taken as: 226
